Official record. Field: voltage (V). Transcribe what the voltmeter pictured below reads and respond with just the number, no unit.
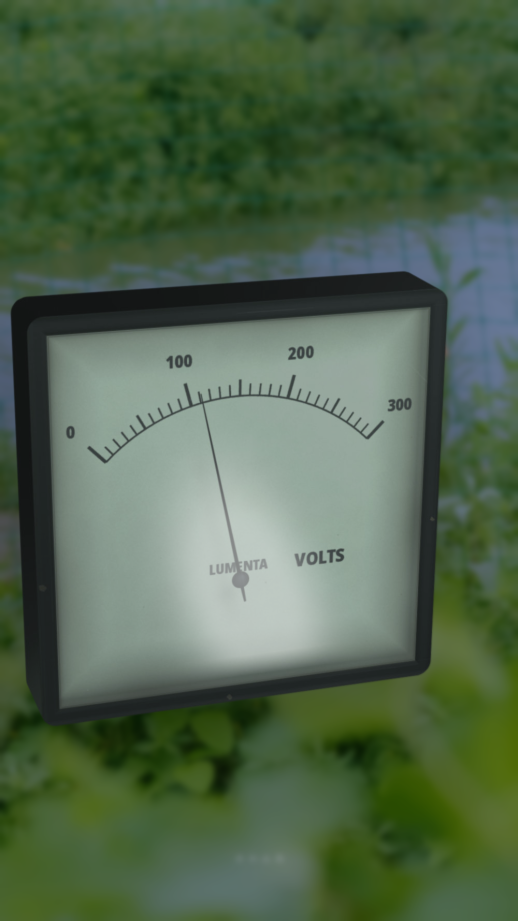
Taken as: 110
